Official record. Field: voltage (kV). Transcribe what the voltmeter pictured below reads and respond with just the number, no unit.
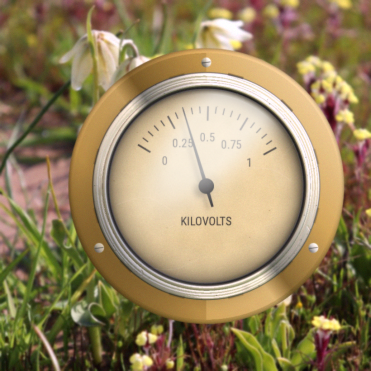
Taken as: 0.35
